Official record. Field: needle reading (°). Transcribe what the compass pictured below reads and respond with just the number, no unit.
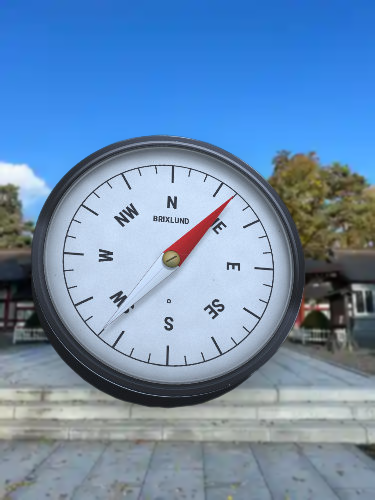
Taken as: 40
